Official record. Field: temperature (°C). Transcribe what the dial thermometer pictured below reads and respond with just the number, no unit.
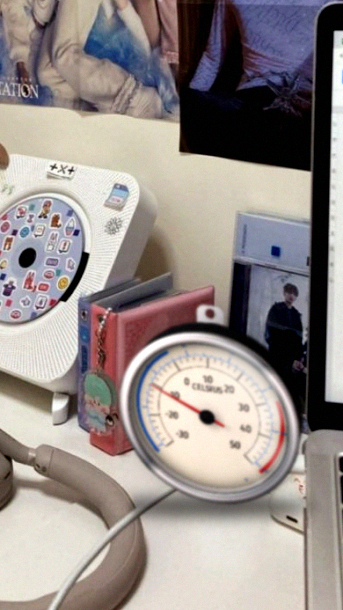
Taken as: -10
